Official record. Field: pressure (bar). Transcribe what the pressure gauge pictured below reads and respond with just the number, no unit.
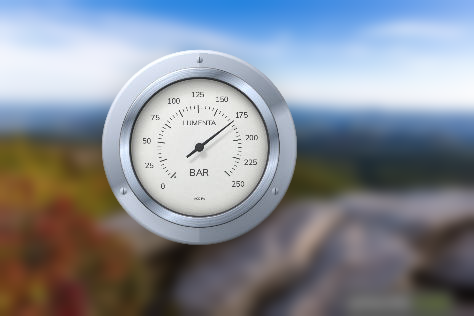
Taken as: 175
